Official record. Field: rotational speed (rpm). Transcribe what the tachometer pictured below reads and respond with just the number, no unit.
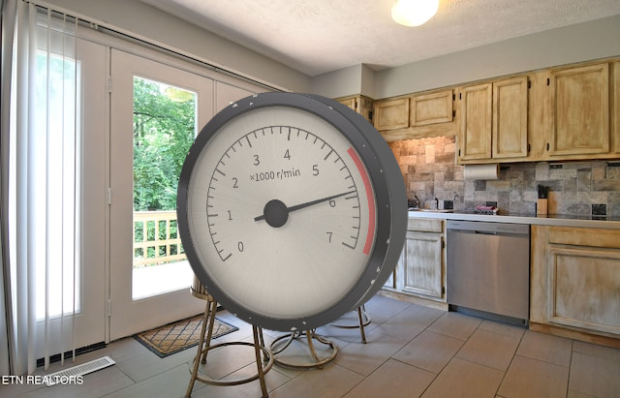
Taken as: 5900
